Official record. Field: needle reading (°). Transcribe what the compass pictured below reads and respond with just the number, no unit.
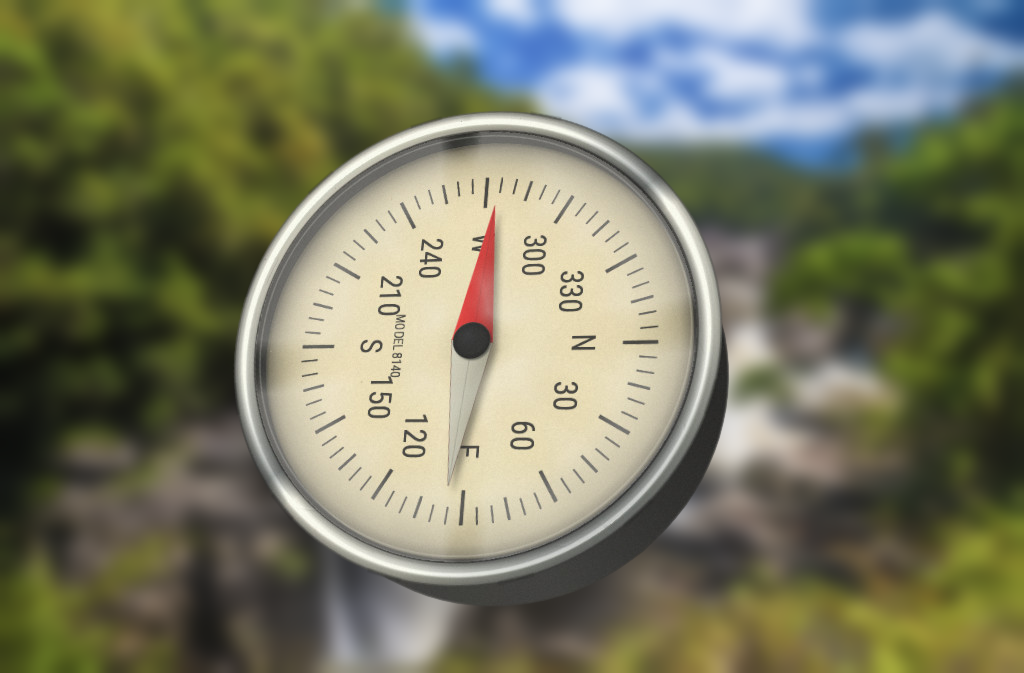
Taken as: 275
